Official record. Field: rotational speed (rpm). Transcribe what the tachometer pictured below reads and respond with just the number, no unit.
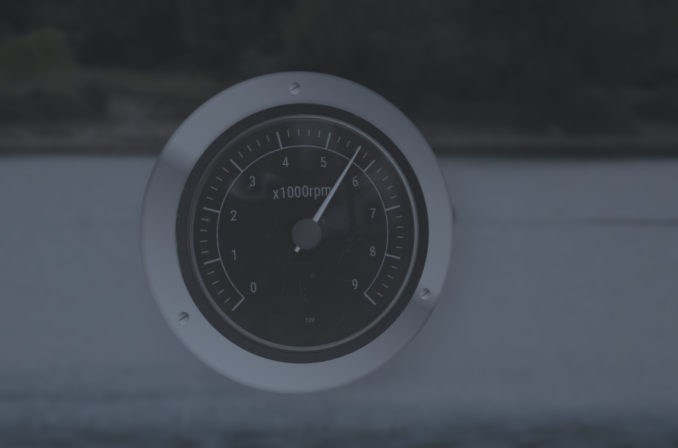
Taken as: 5600
